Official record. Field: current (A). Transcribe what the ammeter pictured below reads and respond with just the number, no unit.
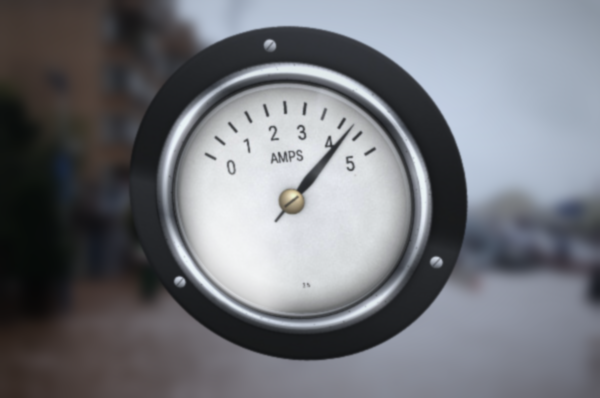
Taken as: 4.25
